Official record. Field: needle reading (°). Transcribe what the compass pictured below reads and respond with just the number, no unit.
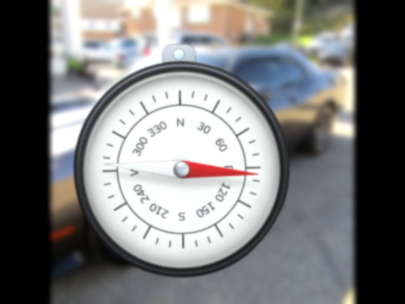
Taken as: 95
